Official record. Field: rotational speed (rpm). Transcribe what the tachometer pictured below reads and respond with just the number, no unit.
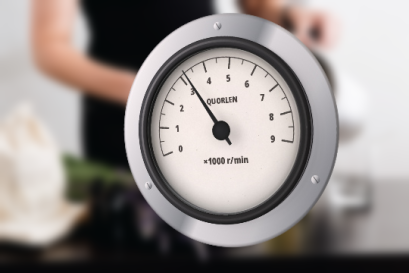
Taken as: 3250
